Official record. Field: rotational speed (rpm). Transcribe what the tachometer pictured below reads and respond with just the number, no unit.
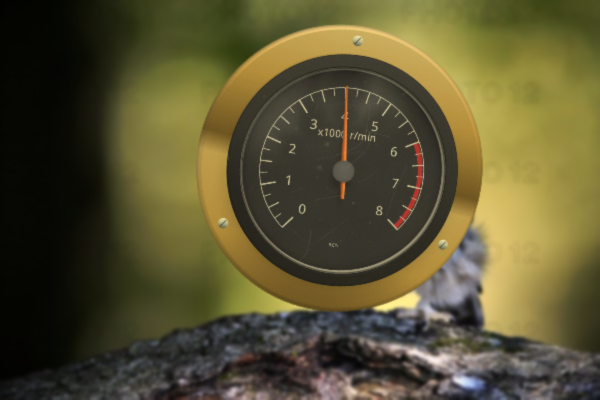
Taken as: 4000
